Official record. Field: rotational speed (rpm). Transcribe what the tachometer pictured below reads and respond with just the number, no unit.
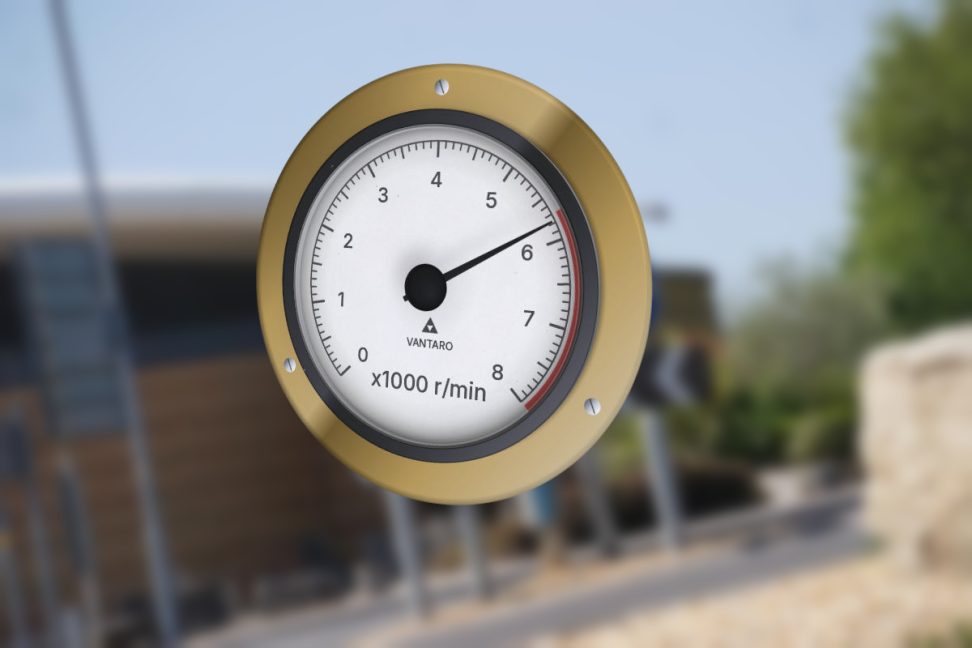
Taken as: 5800
